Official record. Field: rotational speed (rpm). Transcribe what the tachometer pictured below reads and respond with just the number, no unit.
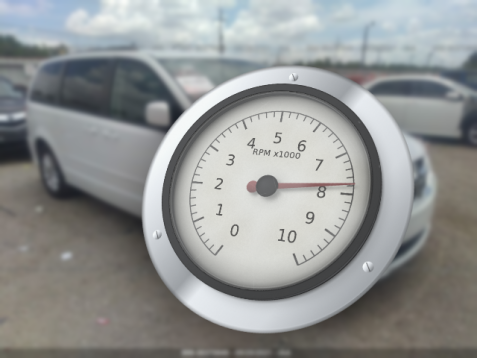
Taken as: 7800
